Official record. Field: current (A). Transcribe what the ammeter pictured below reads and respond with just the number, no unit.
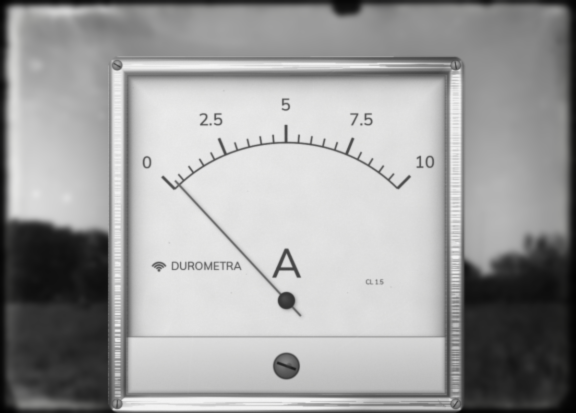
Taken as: 0.25
